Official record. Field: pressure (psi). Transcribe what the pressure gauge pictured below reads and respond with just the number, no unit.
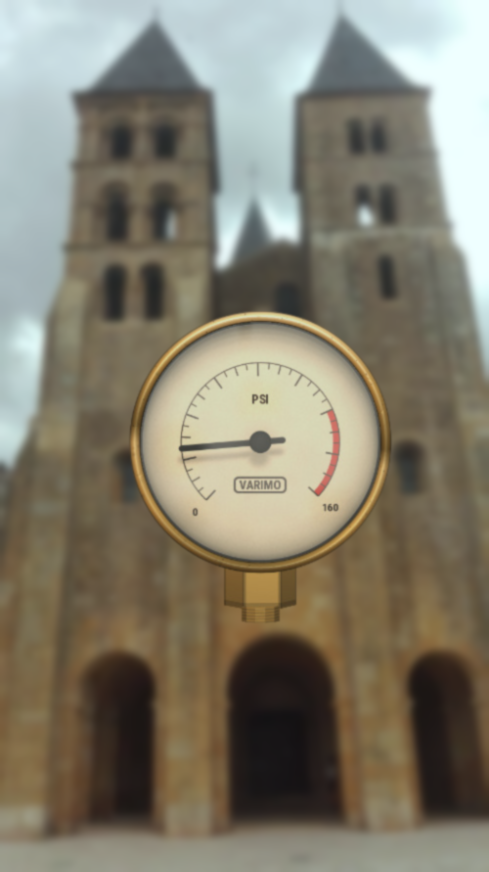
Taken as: 25
